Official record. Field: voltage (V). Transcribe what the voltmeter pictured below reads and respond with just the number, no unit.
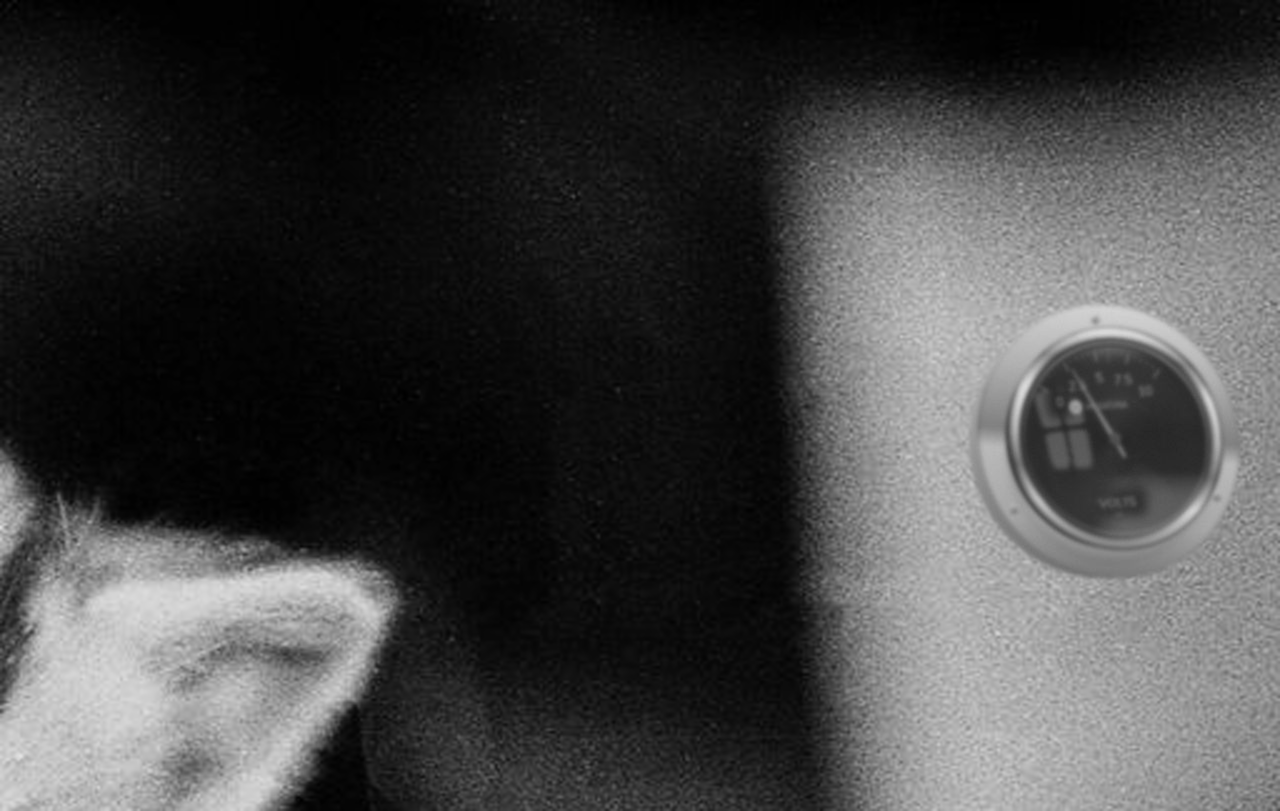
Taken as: 2.5
